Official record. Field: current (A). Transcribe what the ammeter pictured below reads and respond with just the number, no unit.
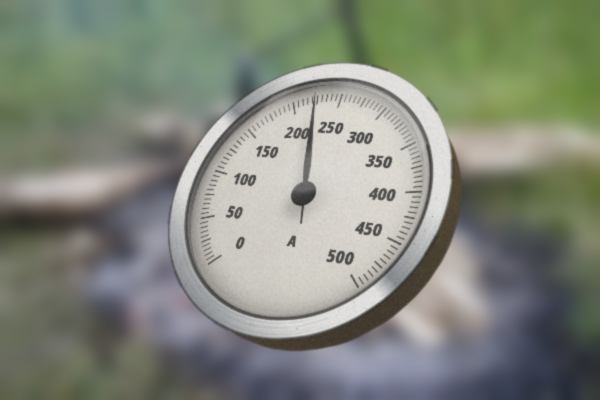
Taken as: 225
